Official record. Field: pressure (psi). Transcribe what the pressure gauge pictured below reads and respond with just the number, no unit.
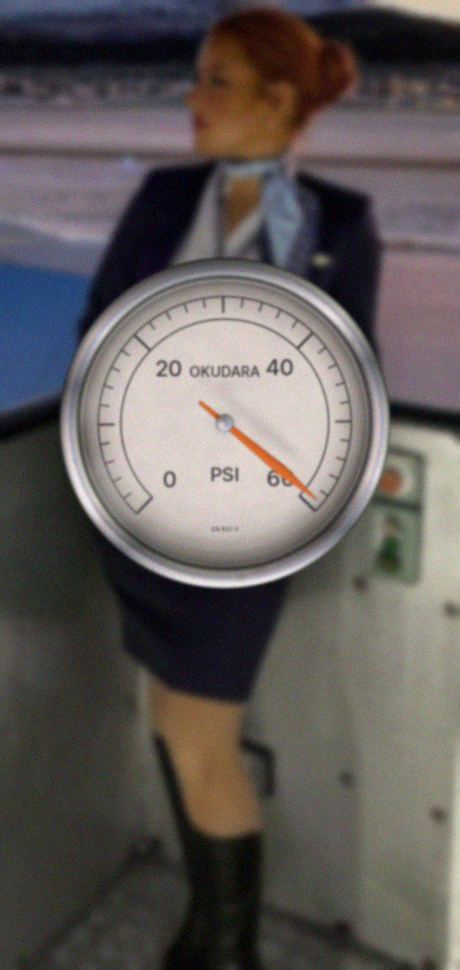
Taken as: 59
